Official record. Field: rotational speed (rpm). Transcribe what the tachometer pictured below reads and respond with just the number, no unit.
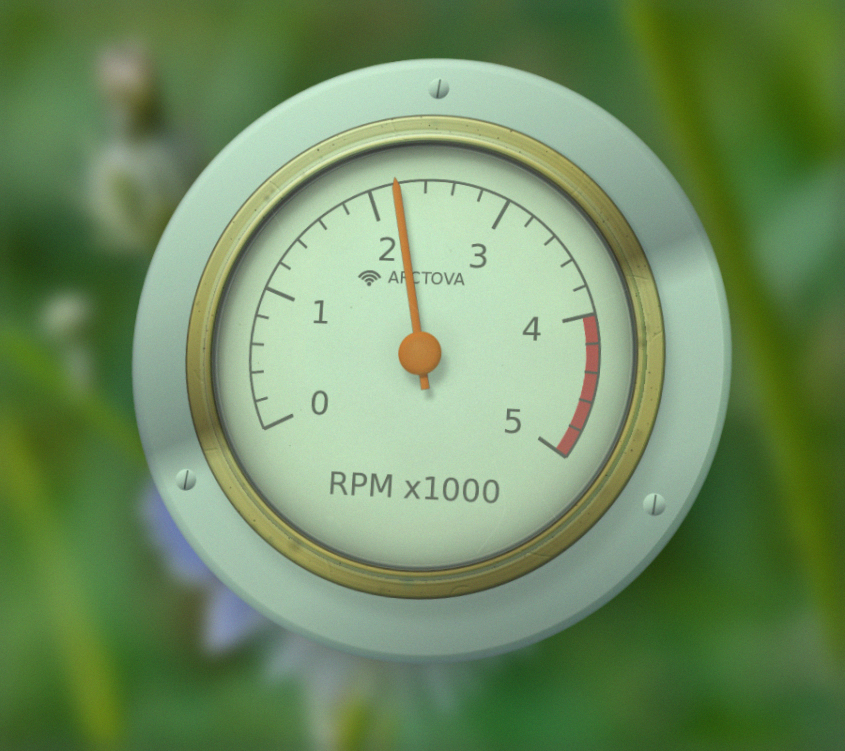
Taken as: 2200
